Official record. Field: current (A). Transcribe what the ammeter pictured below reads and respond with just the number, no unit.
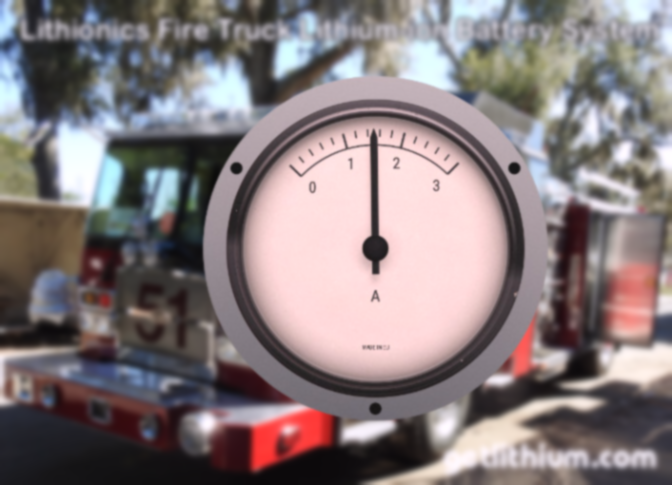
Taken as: 1.5
